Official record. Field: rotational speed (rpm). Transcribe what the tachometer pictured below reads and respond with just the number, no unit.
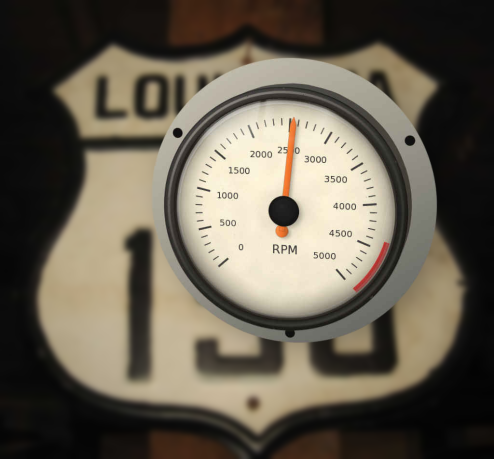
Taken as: 2550
